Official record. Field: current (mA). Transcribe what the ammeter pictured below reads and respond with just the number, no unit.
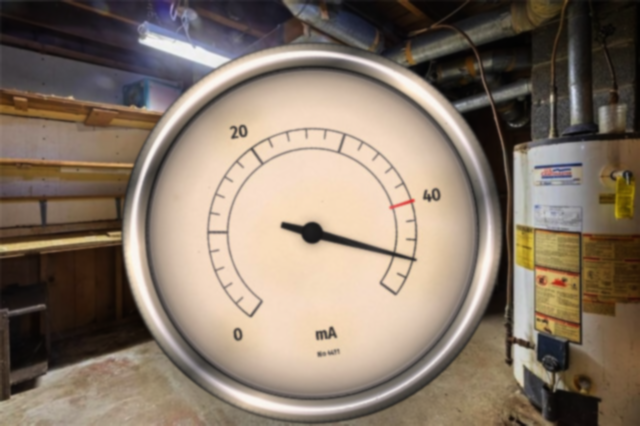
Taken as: 46
